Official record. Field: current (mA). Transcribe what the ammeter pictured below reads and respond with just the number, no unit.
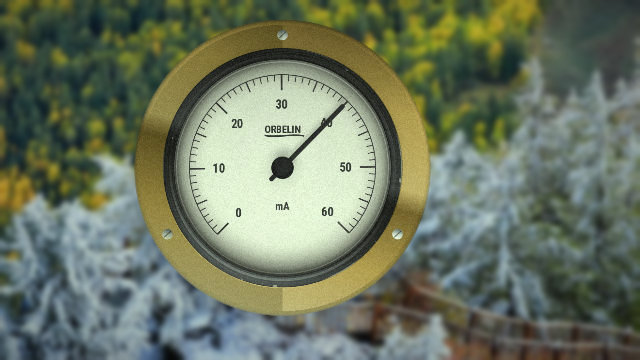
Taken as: 40
